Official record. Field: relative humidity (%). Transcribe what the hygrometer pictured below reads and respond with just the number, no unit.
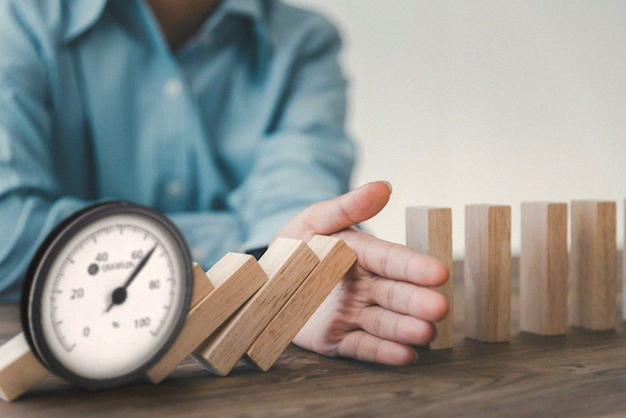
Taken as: 65
